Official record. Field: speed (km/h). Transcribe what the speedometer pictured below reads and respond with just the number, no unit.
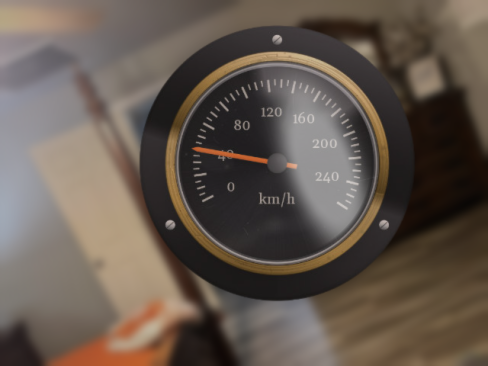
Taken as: 40
